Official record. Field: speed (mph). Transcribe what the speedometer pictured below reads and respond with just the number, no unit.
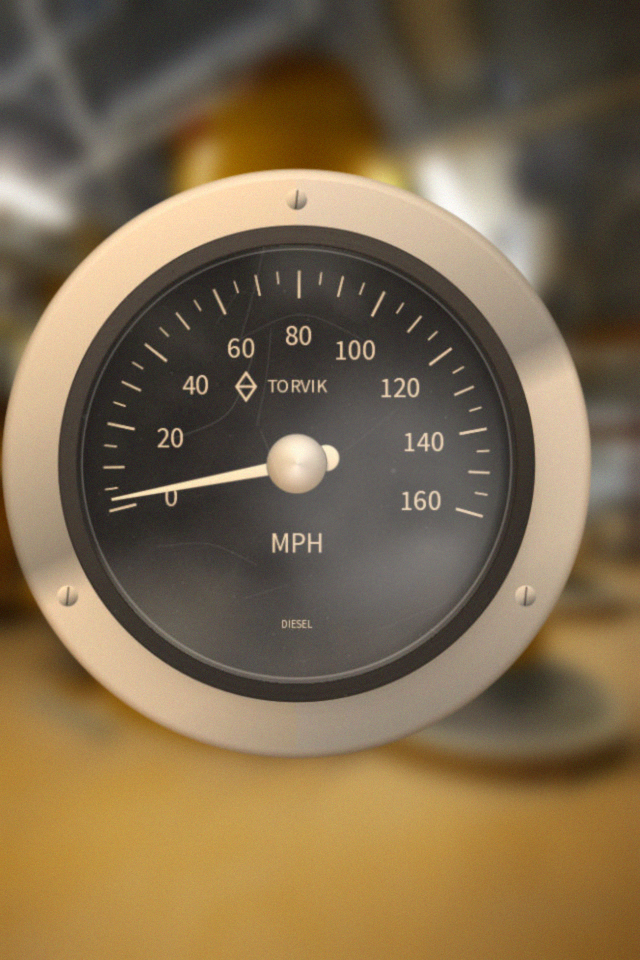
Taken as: 2.5
